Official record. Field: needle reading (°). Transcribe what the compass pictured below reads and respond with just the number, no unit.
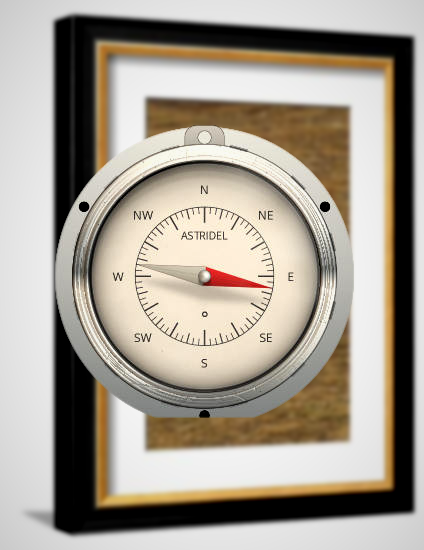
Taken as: 100
